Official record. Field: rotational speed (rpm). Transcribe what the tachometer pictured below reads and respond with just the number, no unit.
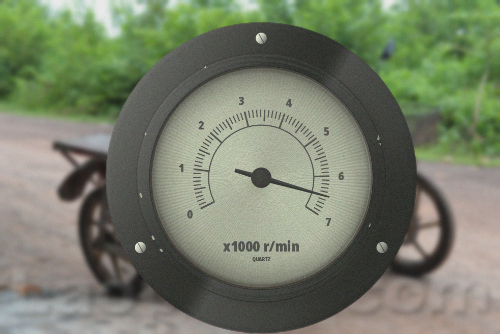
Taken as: 6500
